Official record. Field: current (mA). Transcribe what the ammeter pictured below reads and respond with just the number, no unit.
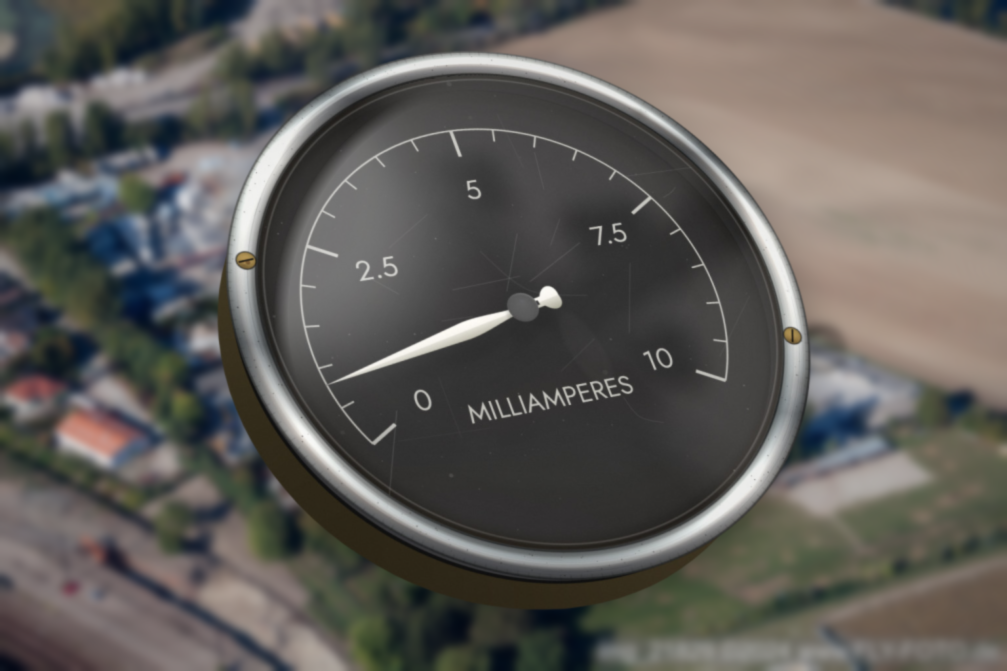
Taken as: 0.75
